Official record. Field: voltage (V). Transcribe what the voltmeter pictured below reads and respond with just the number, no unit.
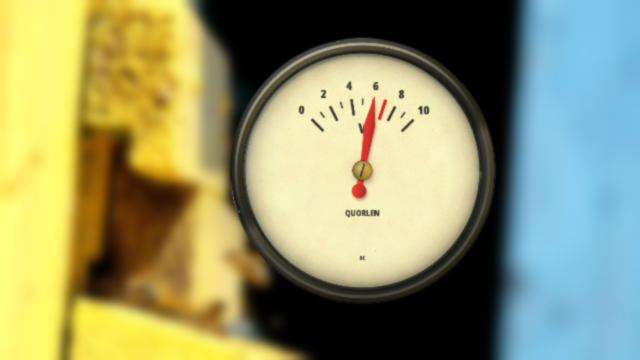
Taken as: 6
